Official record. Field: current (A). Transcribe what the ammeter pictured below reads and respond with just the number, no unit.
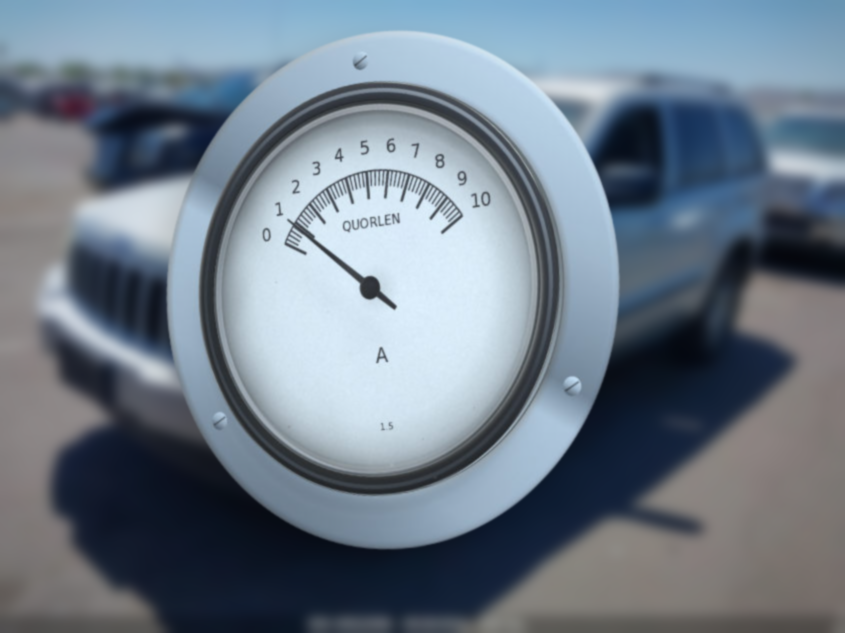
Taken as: 1
